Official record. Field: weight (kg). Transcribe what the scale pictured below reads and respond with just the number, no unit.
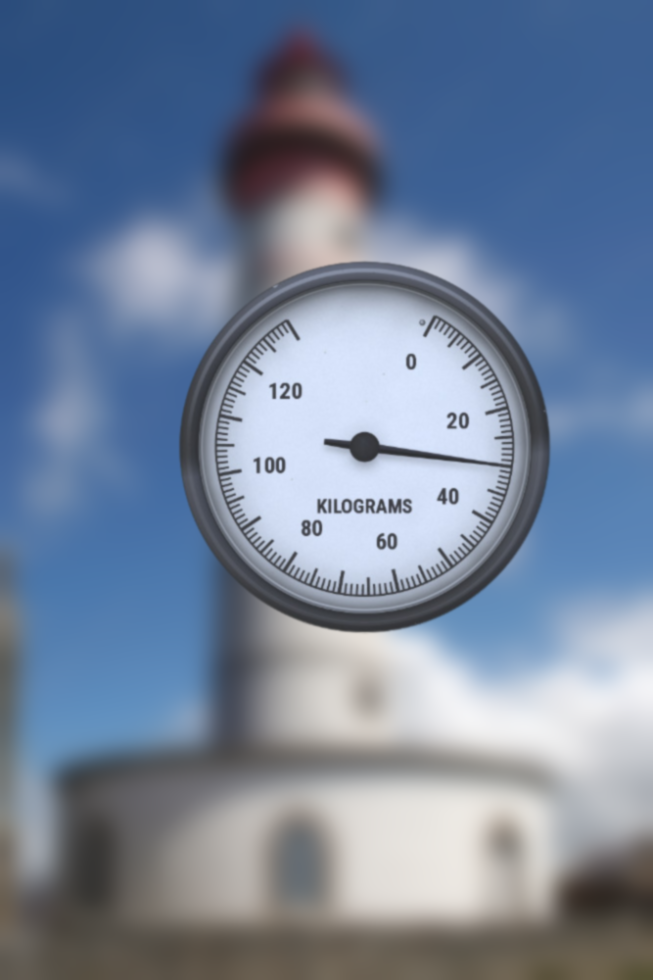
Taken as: 30
